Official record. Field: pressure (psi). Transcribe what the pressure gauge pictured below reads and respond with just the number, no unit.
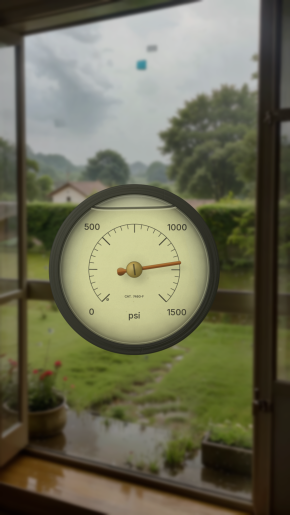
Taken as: 1200
